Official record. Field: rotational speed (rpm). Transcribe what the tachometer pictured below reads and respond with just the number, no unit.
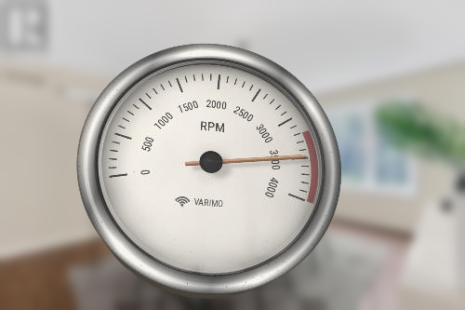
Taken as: 3500
